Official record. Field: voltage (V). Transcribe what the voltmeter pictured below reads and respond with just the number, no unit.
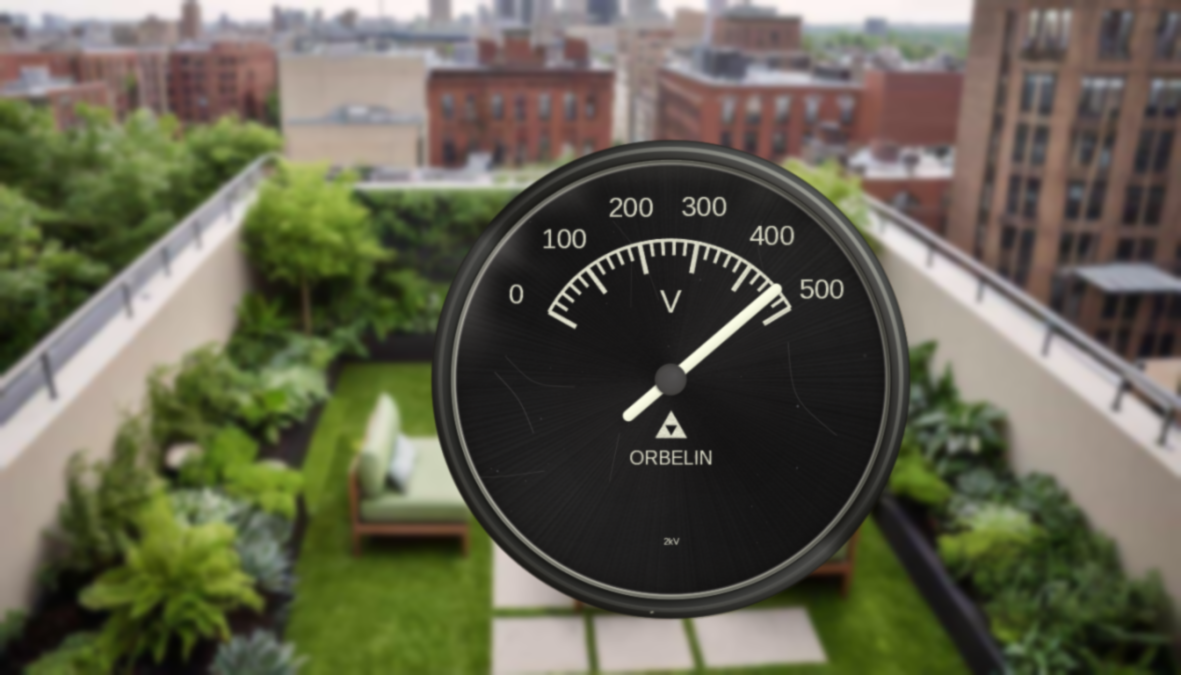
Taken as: 460
